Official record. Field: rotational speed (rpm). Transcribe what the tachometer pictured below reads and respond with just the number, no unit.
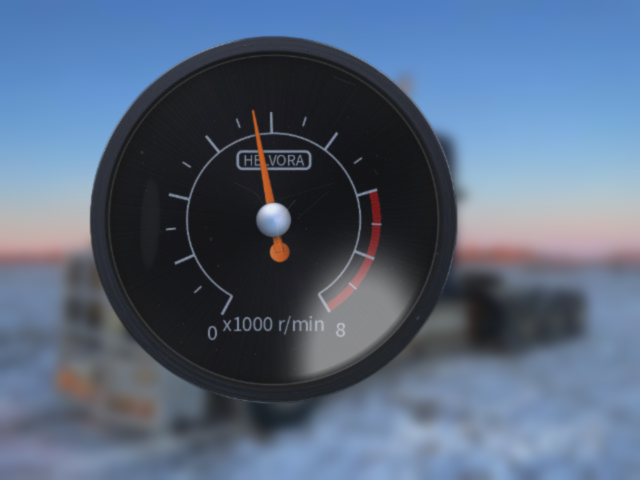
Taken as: 3750
